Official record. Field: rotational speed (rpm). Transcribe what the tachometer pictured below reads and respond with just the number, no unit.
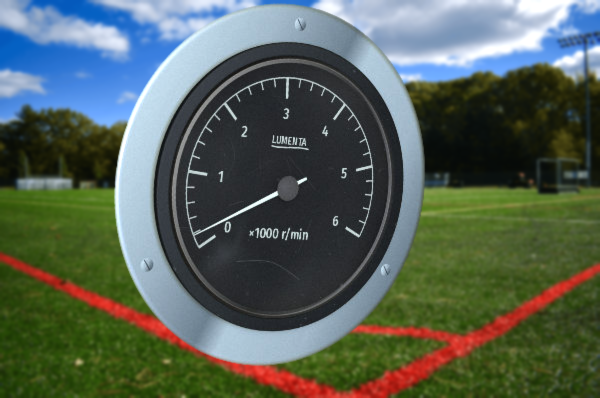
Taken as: 200
